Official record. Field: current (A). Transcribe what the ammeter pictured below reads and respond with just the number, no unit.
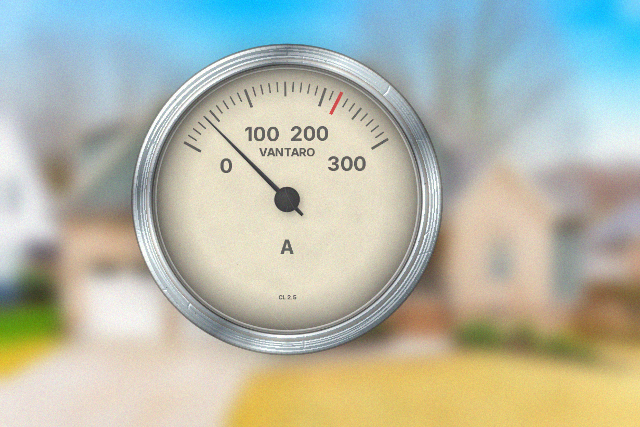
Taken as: 40
